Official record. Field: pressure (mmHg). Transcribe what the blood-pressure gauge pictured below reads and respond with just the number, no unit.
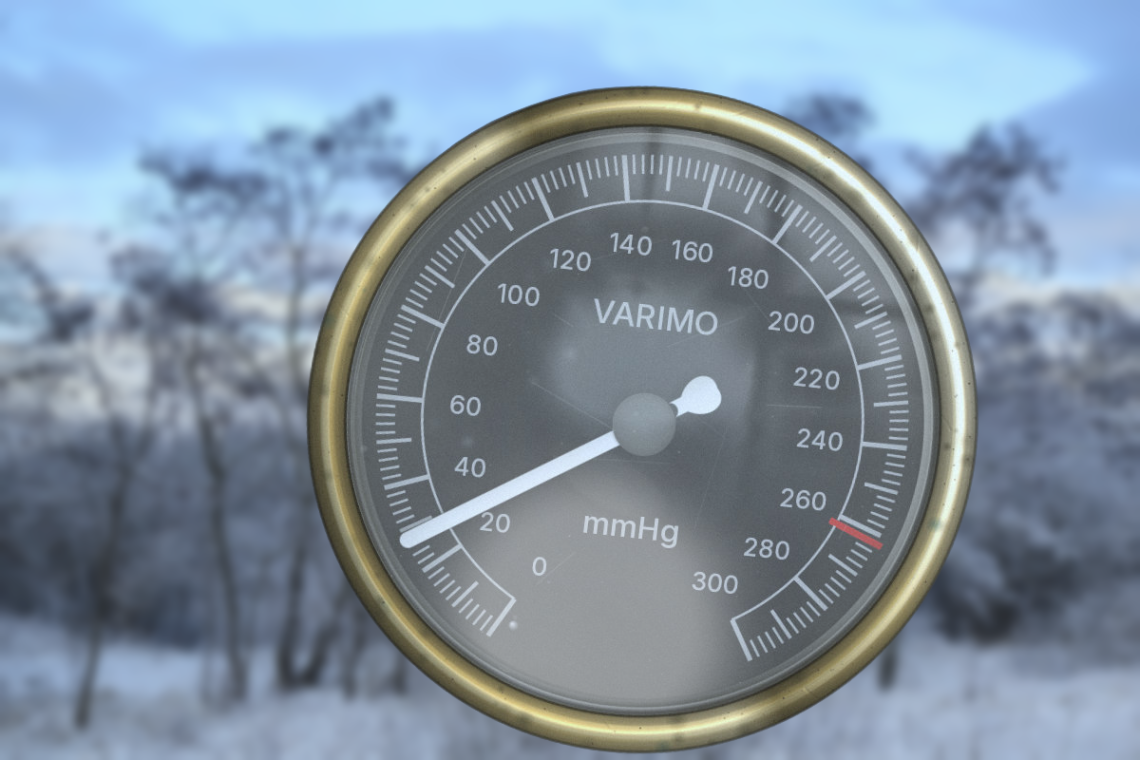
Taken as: 28
